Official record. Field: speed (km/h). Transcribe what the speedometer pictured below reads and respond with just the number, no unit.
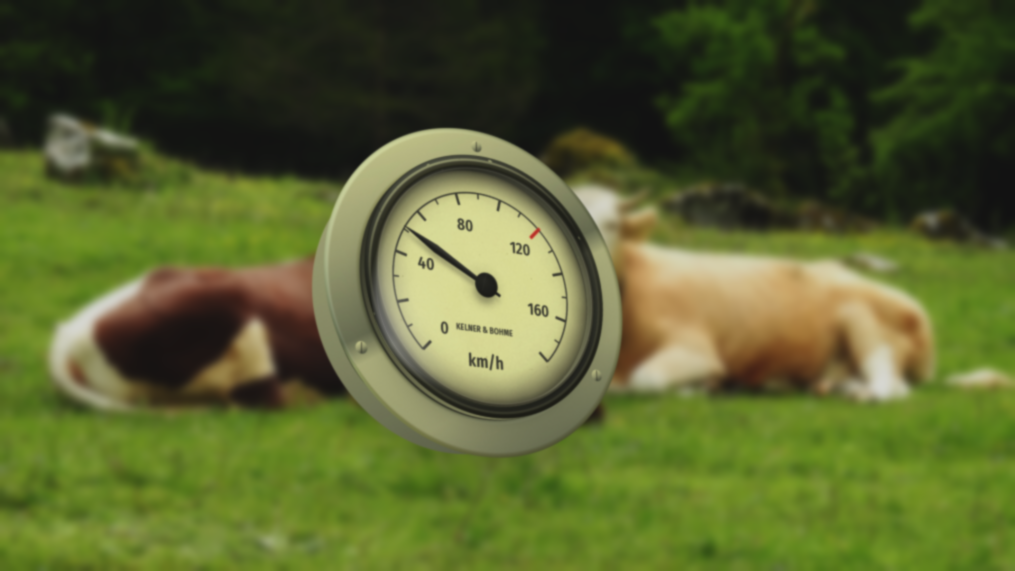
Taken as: 50
